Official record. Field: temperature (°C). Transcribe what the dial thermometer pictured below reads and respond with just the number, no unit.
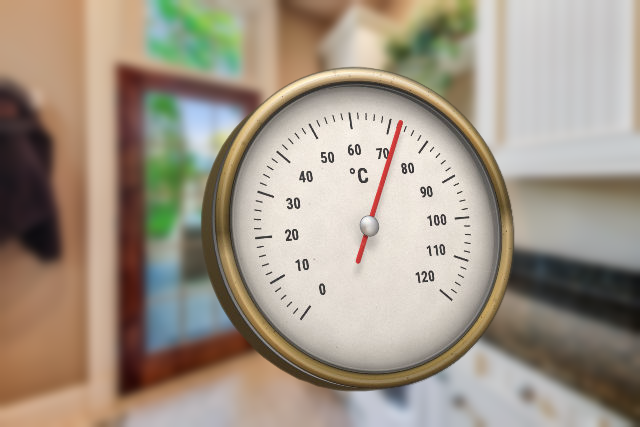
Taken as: 72
